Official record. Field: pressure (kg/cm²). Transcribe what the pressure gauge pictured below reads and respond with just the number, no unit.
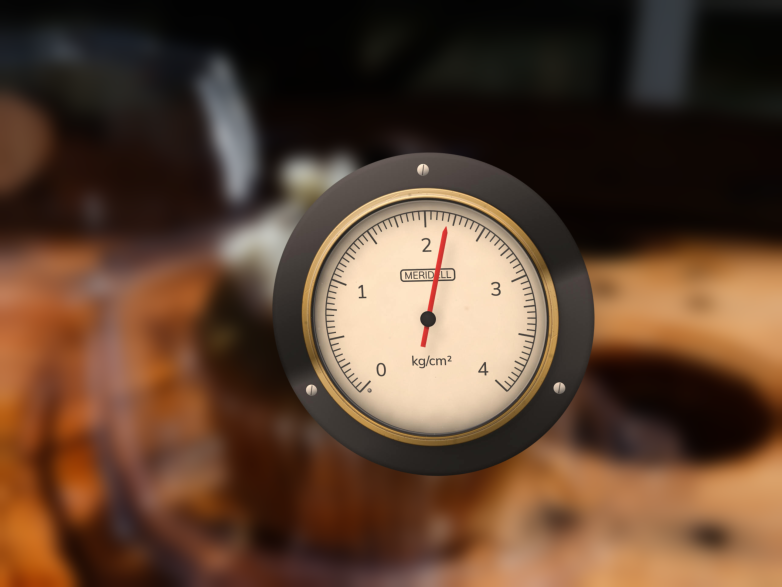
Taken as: 2.2
